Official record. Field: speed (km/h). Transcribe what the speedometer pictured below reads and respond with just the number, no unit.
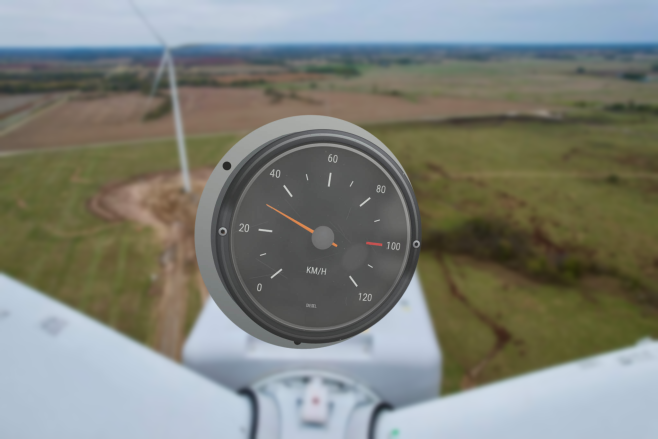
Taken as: 30
